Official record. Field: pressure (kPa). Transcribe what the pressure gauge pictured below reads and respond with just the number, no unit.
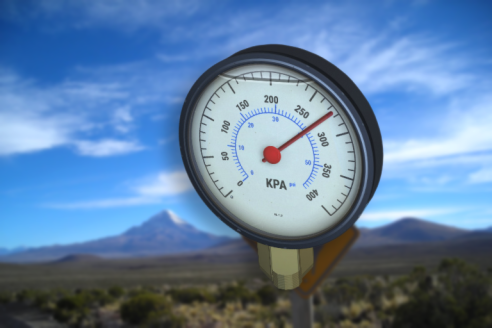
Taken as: 275
